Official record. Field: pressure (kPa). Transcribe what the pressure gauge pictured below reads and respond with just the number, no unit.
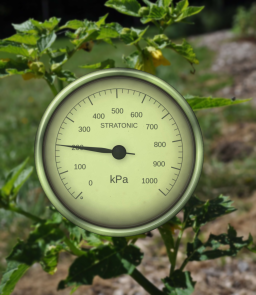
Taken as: 200
